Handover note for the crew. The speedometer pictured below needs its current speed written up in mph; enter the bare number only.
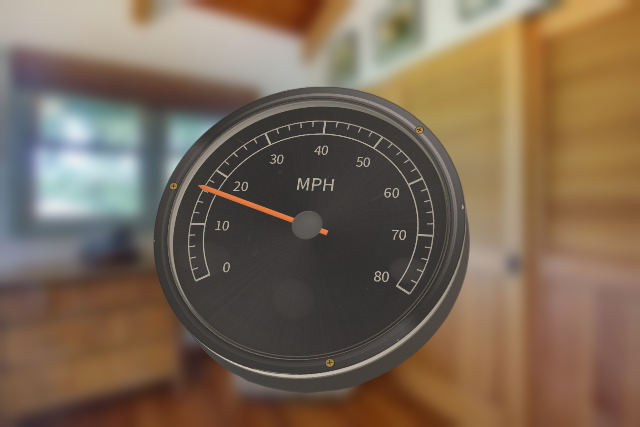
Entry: 16
